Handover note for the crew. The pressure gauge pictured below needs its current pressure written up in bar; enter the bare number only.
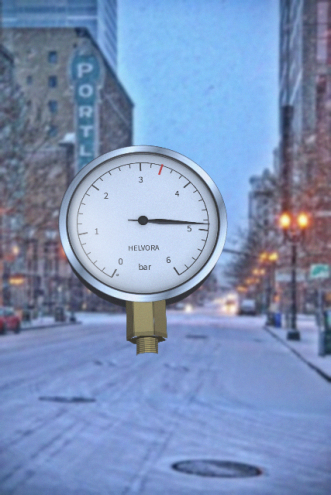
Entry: 4.9
